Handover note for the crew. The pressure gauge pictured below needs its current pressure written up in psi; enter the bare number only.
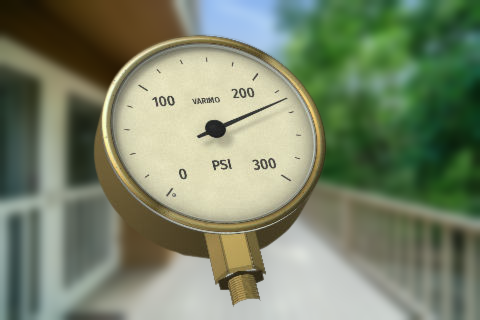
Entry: 230
